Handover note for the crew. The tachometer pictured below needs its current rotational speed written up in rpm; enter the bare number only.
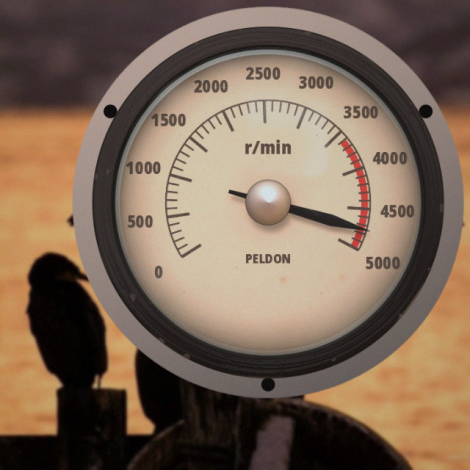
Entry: 4750
